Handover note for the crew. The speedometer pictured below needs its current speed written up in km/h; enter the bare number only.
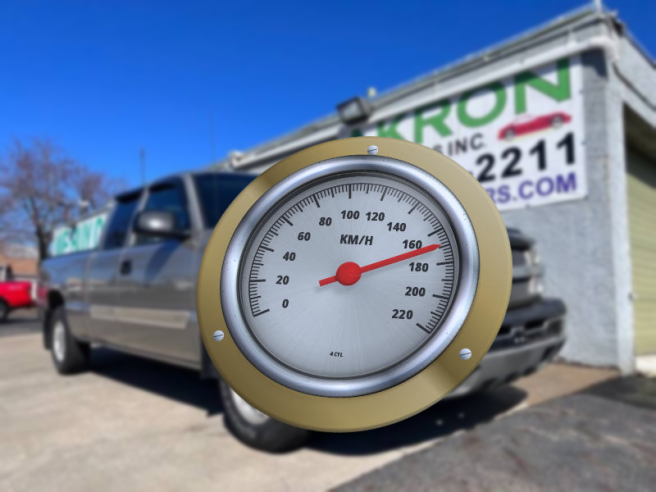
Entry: 170
